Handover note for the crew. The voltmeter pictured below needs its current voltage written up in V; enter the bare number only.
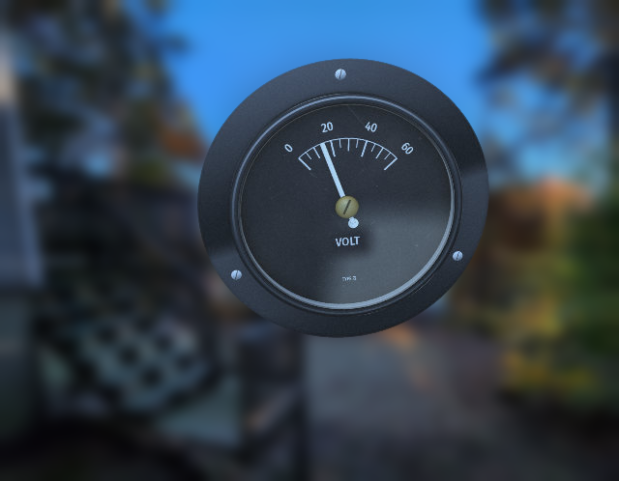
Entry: 15
